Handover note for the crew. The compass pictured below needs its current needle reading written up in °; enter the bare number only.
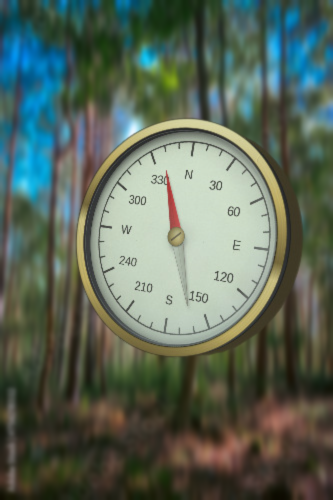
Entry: 340
